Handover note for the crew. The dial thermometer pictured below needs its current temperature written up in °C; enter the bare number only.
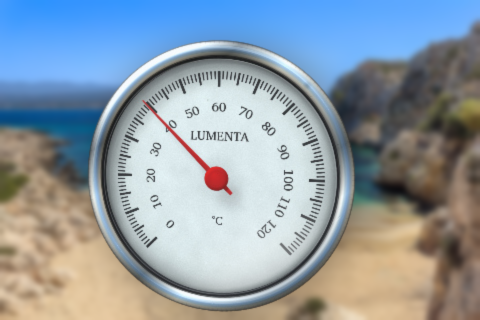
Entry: 40
